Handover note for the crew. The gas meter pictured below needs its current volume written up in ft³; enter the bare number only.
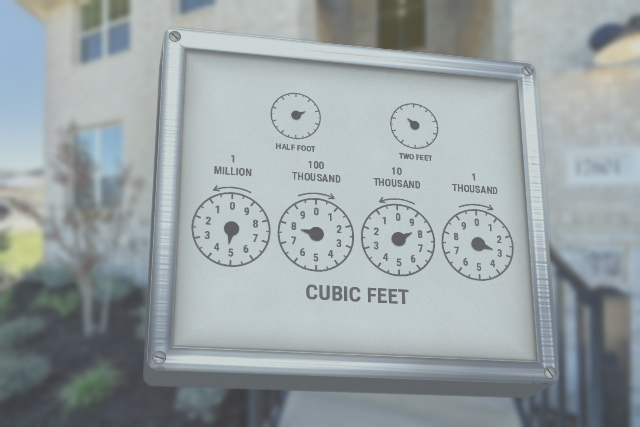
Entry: 478300
